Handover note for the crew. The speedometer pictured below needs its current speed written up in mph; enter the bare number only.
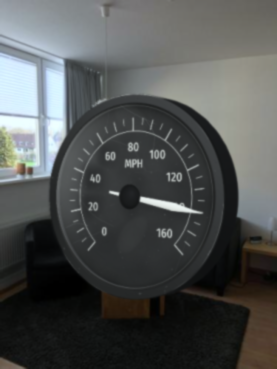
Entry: 140
